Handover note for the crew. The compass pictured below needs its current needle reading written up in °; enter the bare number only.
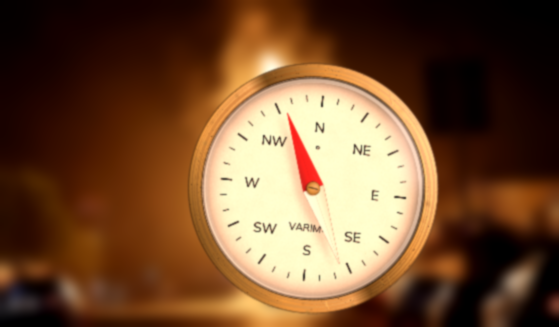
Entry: 335
